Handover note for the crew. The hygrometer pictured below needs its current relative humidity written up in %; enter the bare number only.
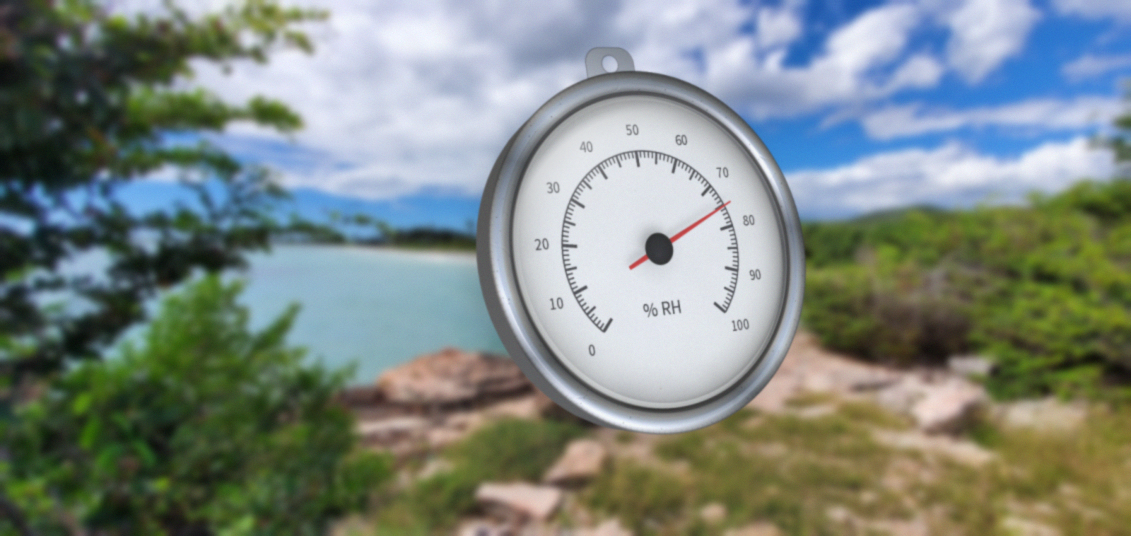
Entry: 75
